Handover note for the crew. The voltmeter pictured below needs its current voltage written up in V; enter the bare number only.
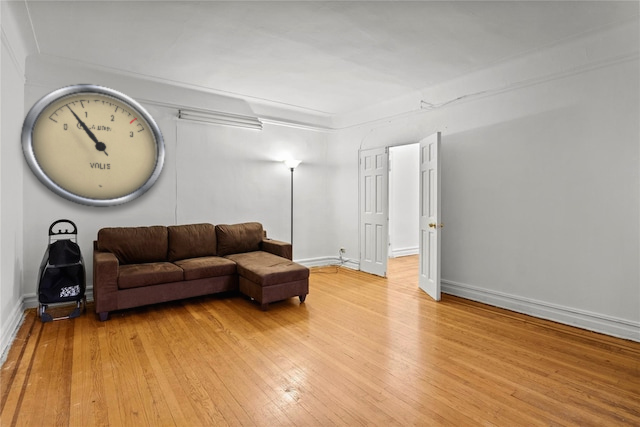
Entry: 0.6
